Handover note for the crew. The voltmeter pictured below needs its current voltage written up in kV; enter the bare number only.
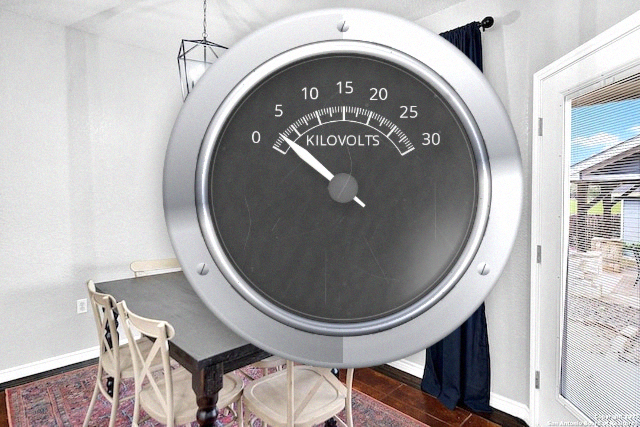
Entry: 2.5
